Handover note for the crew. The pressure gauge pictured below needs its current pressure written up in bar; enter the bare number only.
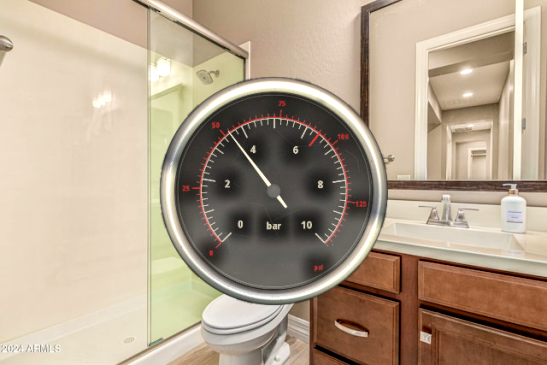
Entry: 3.6
